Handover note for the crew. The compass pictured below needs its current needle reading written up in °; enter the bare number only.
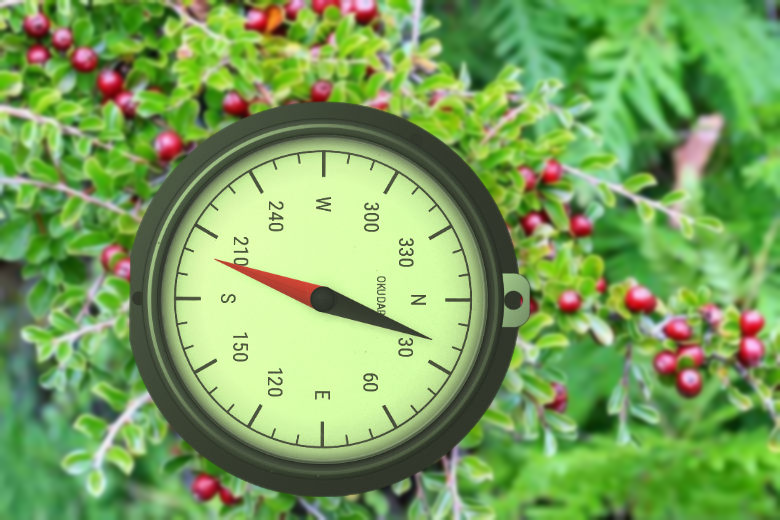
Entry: 200
